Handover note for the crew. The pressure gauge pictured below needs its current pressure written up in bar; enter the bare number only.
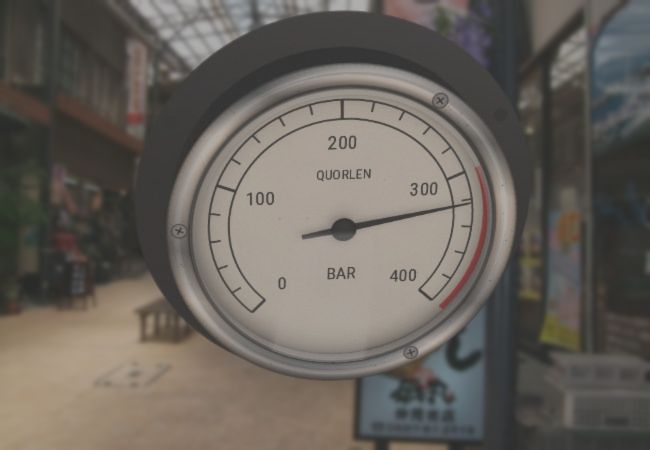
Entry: 320
